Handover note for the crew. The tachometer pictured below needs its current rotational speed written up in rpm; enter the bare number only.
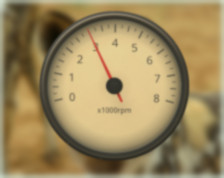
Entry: 3000
